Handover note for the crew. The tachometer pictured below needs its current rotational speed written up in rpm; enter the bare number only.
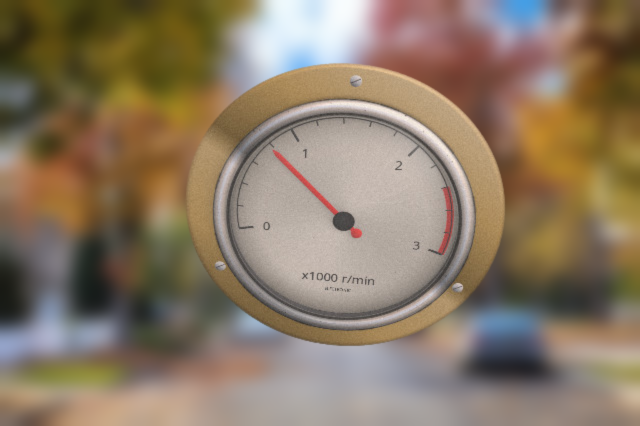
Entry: 800
